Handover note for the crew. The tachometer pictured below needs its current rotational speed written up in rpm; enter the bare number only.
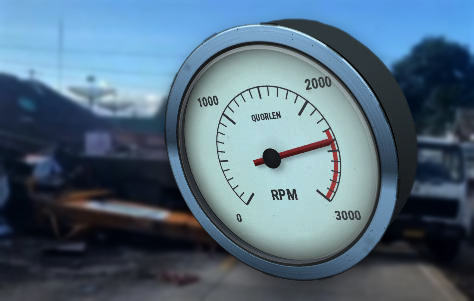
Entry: 2400
